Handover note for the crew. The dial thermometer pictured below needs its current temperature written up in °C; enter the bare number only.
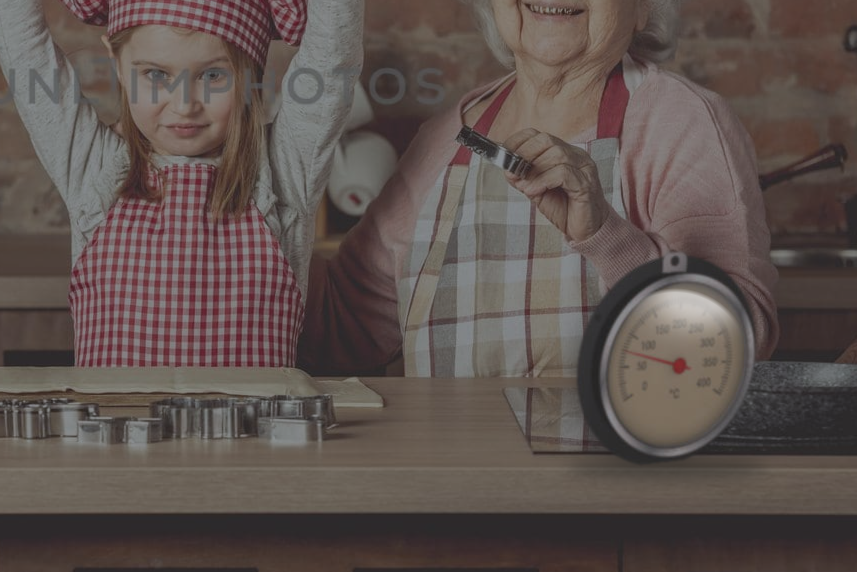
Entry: 75
